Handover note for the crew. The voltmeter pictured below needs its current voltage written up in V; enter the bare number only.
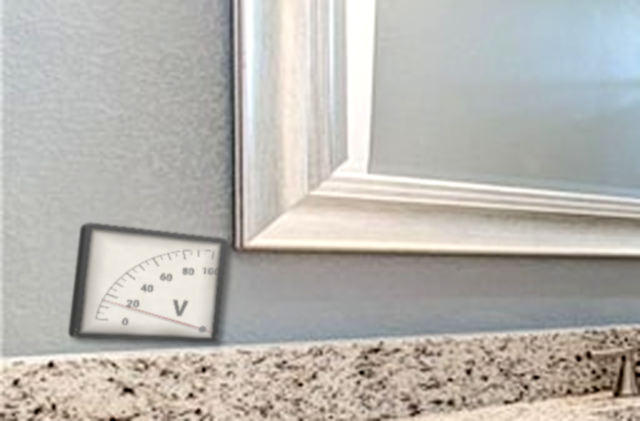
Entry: 15
